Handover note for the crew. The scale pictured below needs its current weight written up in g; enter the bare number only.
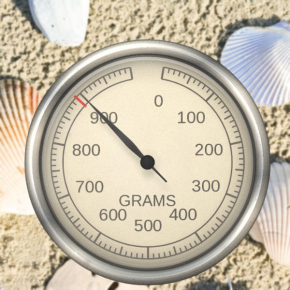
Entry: 900
